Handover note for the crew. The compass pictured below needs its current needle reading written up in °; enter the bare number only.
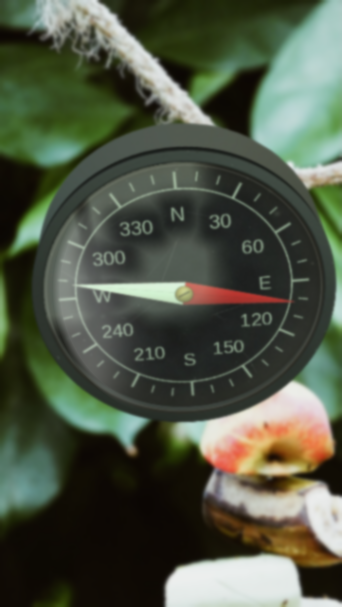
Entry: 100
